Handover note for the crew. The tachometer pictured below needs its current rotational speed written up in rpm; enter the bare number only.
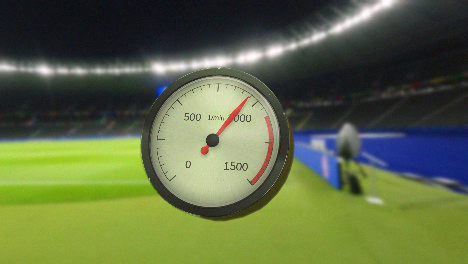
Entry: 950
